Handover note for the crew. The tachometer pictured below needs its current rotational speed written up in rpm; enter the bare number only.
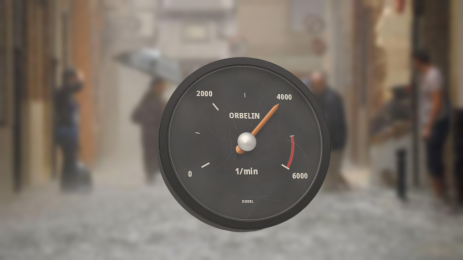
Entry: 4000
